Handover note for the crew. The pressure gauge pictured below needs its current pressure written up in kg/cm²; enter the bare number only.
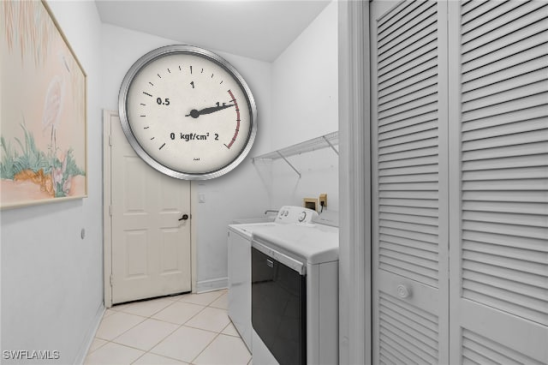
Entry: 1.55
